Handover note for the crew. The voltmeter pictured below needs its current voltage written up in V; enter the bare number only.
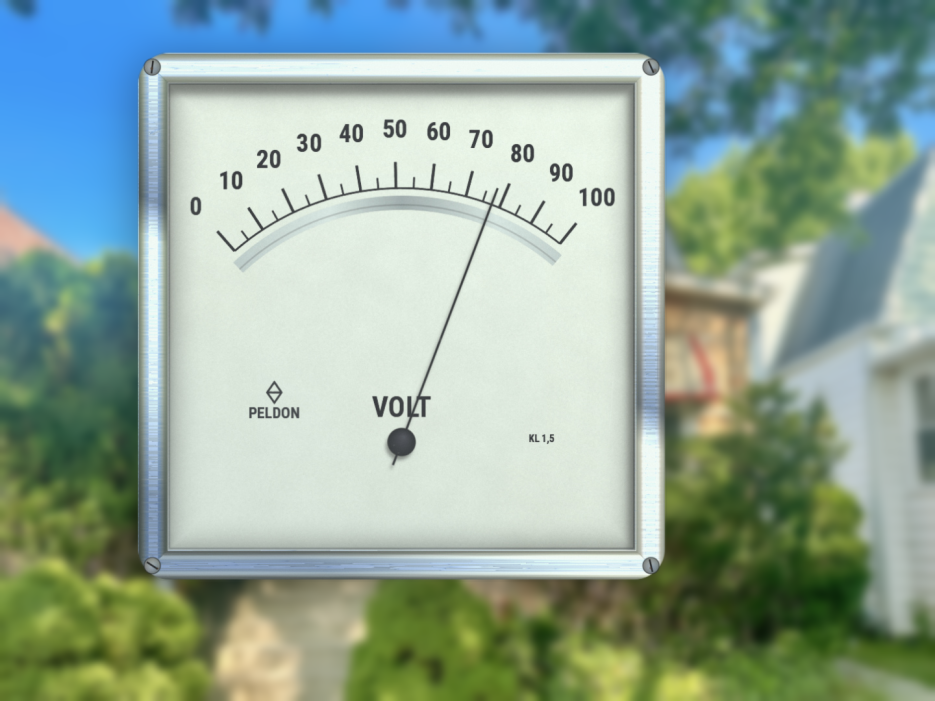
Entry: 77.5
